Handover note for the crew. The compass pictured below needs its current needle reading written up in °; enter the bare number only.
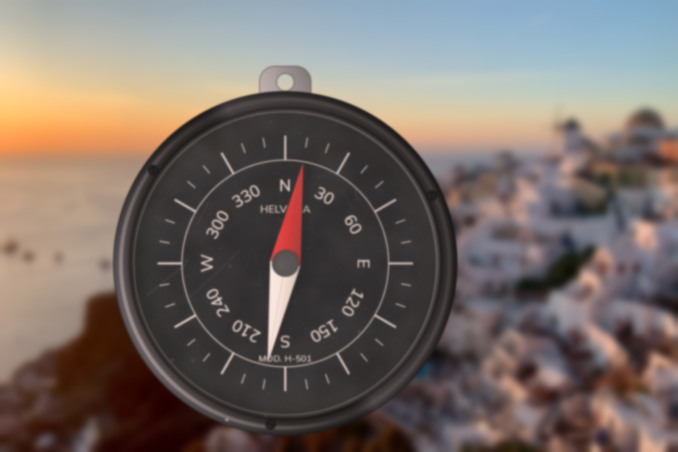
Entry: 10
